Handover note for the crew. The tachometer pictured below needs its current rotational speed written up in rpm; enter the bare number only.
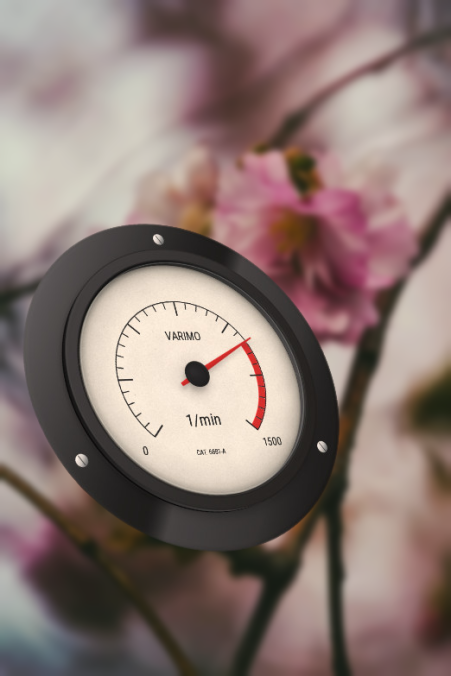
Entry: 1100
